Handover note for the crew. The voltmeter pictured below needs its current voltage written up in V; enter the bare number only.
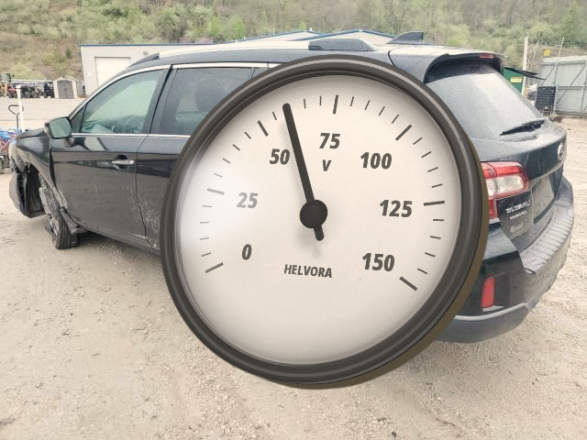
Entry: 60
